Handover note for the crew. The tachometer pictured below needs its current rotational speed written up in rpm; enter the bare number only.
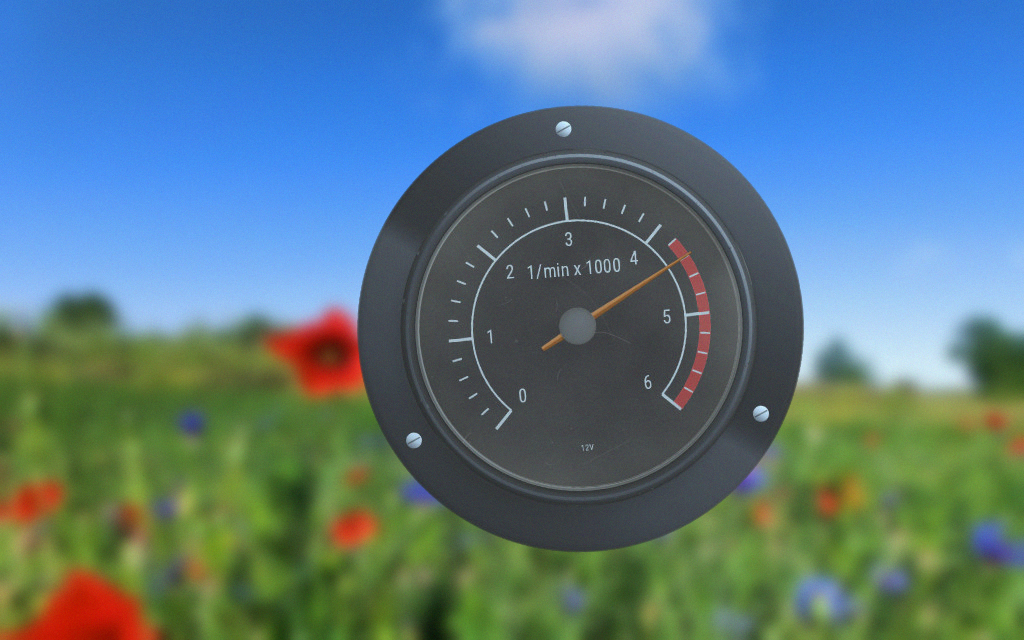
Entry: 4400
